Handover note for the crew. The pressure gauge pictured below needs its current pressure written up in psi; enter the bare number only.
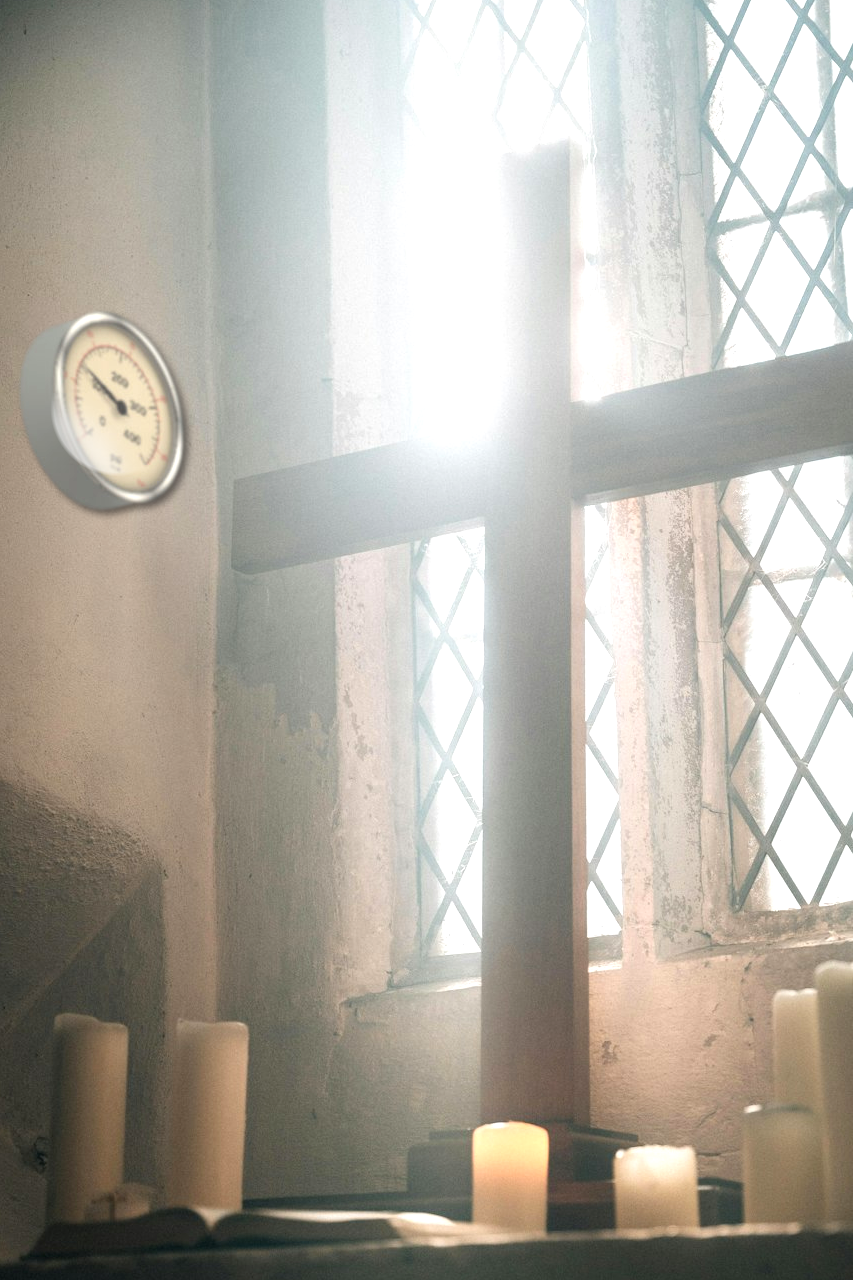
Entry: 100
